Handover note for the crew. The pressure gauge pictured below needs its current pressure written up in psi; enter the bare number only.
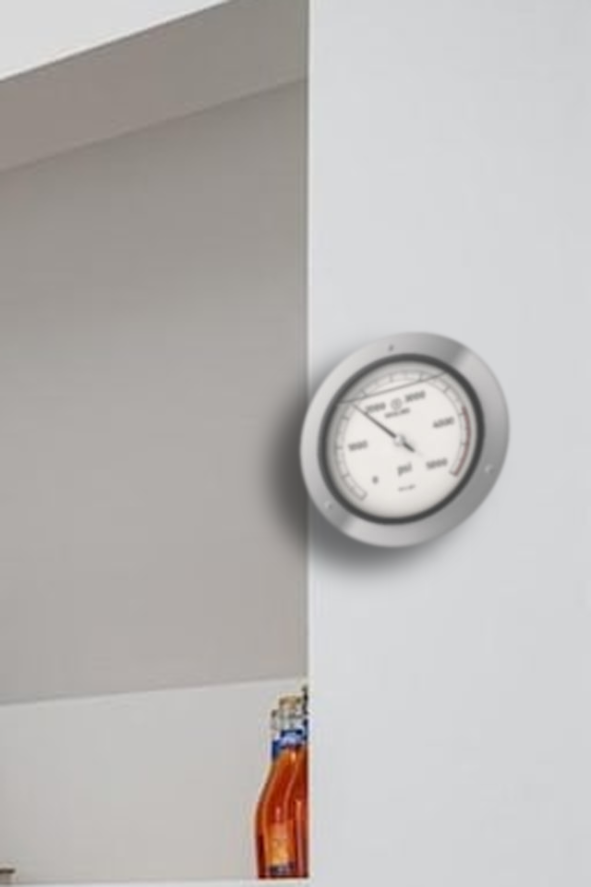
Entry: 1750
